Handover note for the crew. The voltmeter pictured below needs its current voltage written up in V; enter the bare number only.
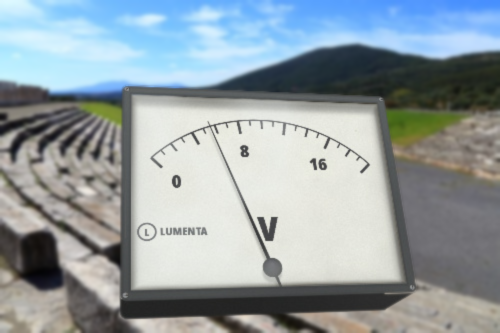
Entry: 5.5
